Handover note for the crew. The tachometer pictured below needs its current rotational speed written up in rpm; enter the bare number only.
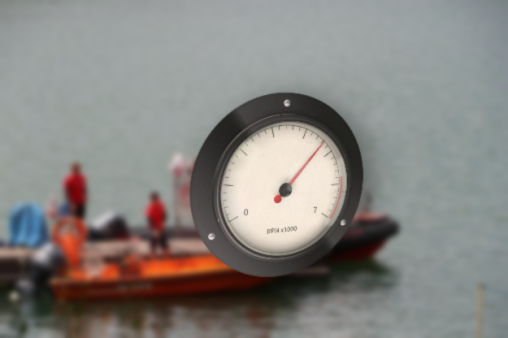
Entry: 4600
